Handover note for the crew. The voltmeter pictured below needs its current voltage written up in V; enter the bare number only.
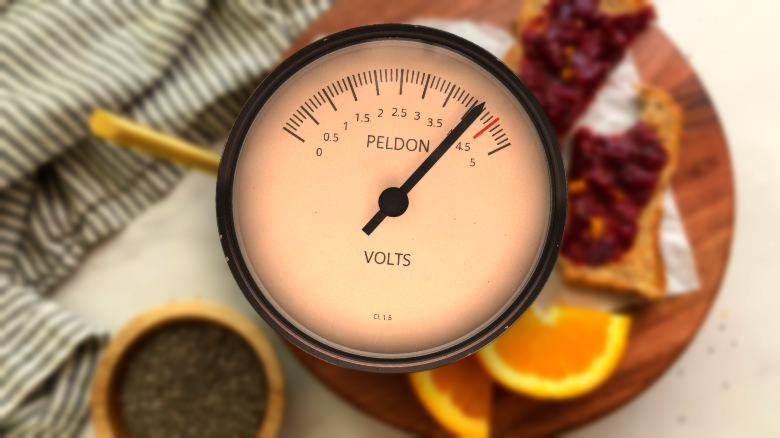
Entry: 4.1
